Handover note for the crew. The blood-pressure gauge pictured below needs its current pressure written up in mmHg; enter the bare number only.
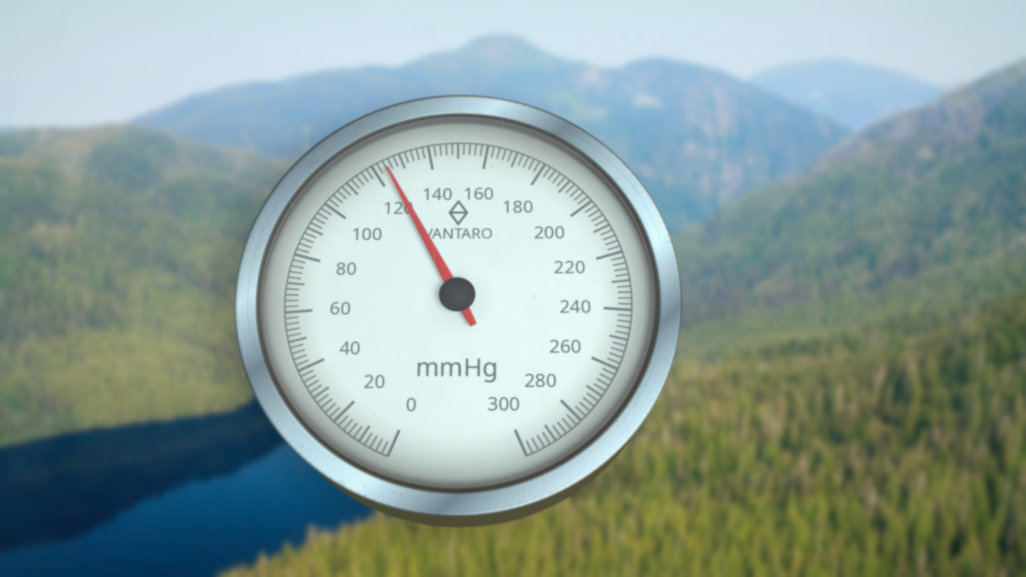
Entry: 124
